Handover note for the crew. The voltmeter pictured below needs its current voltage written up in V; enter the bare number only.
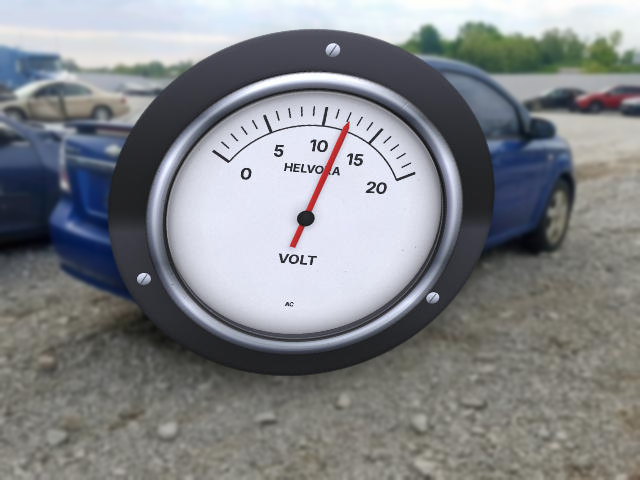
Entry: 12
